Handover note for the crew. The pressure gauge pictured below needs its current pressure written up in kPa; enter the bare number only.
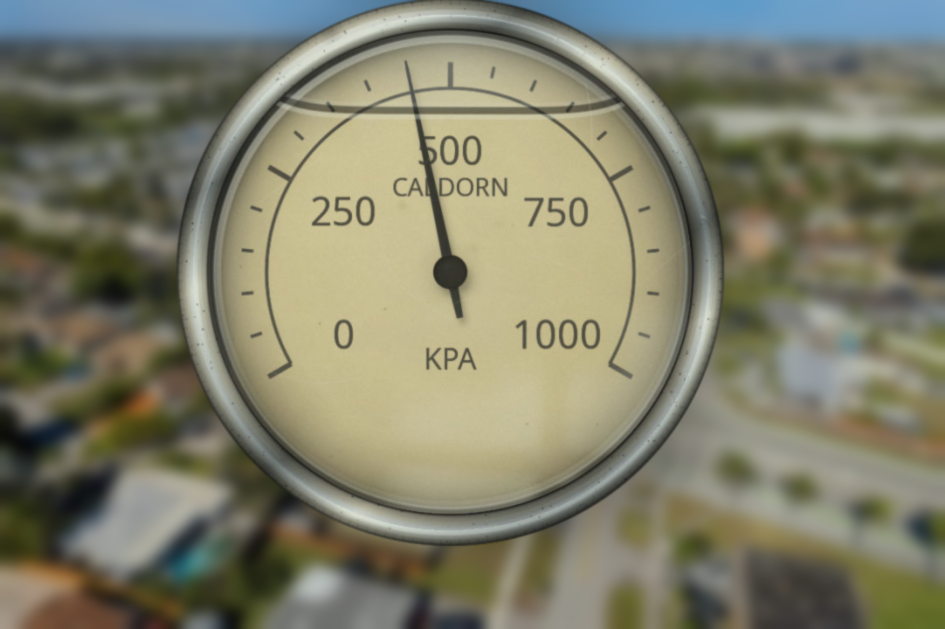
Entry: 450
